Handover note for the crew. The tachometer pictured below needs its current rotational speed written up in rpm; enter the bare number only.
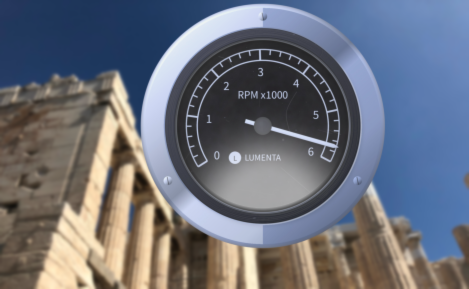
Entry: 5700
